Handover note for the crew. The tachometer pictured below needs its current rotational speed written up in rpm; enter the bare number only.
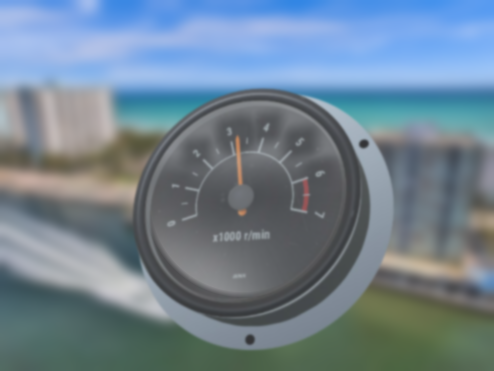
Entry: 3250
